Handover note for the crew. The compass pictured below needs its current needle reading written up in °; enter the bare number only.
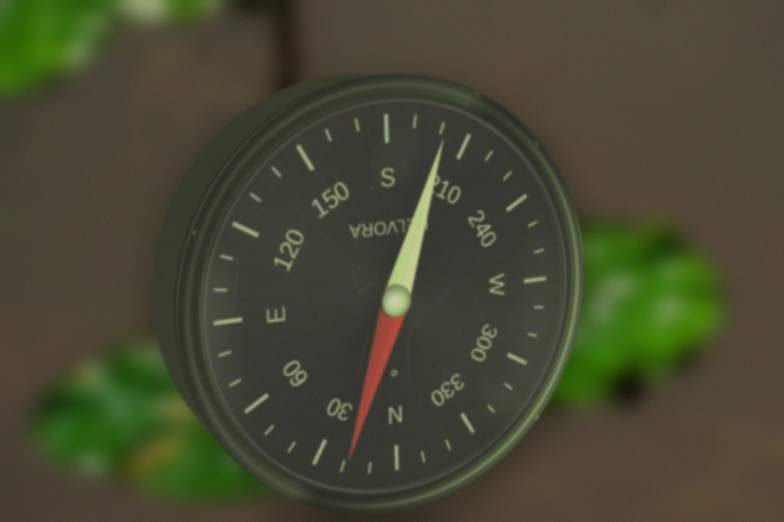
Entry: 20
